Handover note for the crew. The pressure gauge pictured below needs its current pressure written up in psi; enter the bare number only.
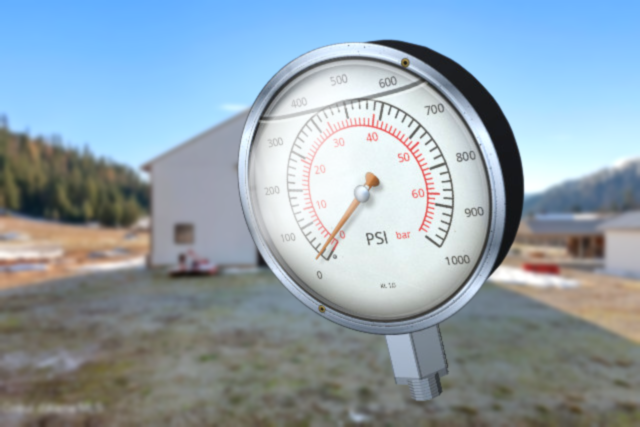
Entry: 20
